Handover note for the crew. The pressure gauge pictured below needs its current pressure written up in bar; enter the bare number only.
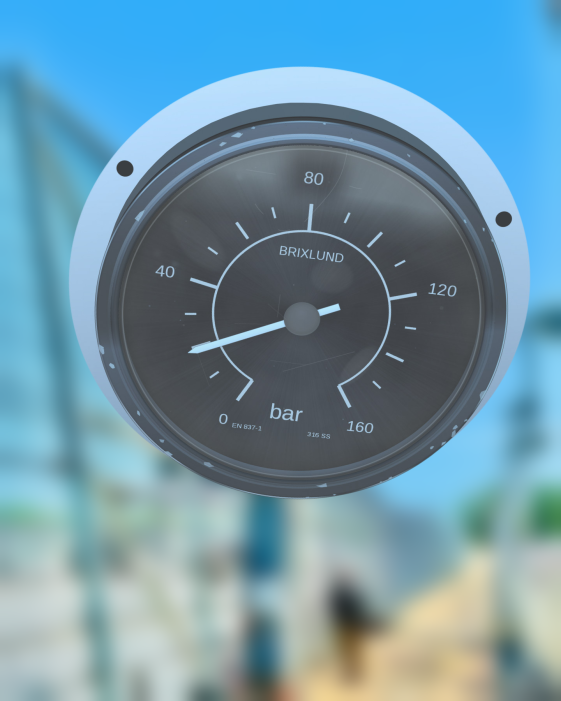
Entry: 20
